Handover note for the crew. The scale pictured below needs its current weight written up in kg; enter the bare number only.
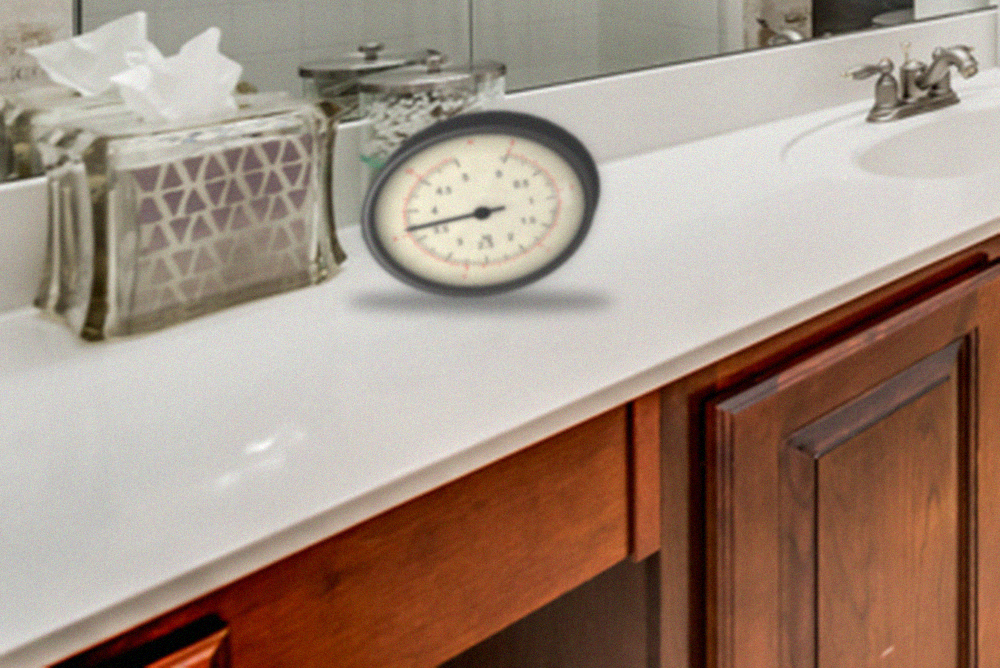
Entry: 3.75
